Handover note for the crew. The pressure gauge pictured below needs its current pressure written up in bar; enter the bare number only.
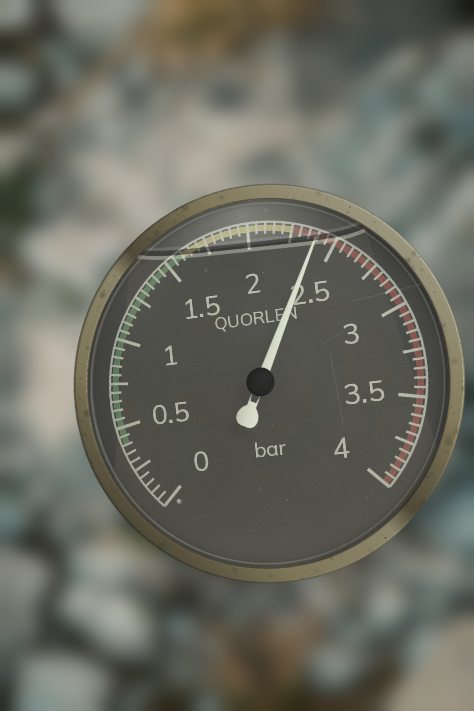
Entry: 2.4
